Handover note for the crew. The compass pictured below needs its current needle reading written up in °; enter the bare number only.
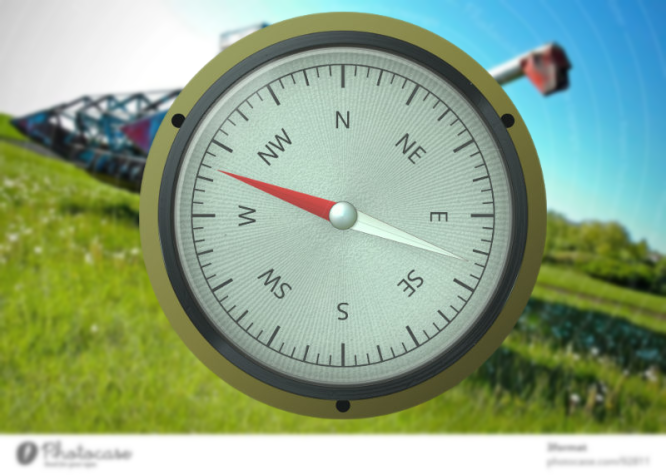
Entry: 290
